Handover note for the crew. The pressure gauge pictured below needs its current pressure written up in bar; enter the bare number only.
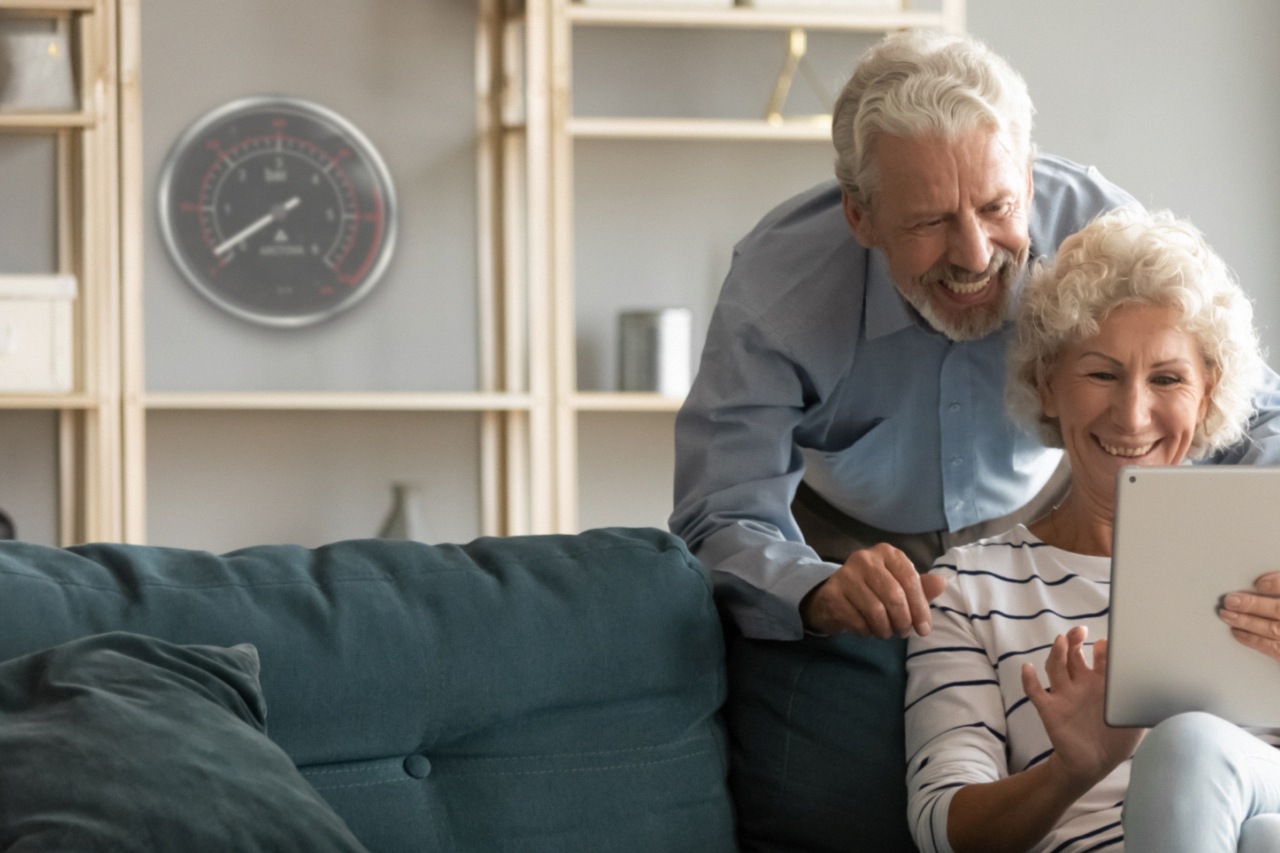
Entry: 0.2
